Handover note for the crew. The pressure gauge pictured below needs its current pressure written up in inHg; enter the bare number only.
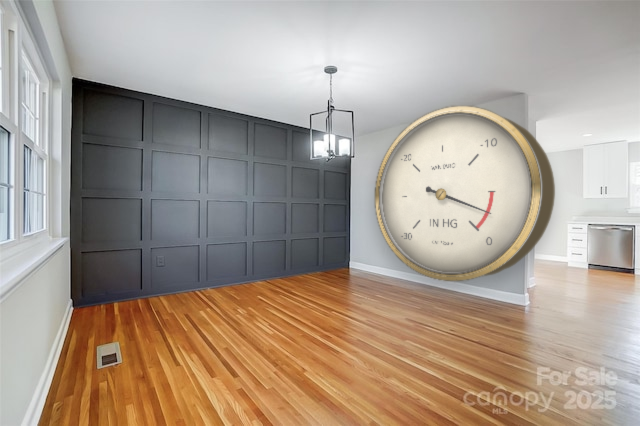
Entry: -2.5
